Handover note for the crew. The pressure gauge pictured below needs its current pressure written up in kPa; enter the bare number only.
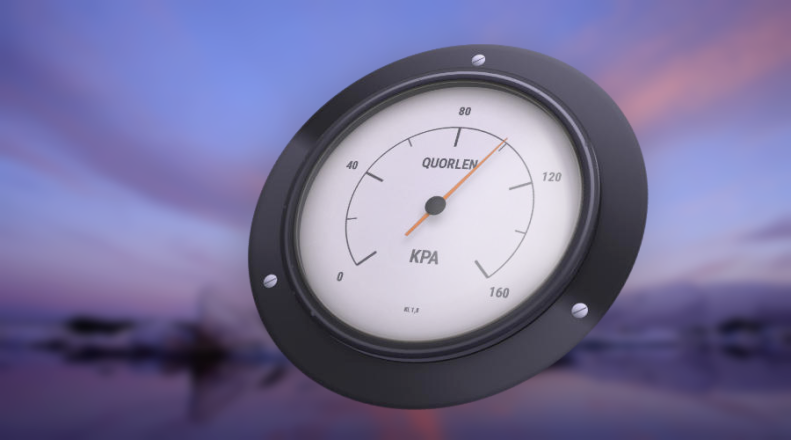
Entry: 100
